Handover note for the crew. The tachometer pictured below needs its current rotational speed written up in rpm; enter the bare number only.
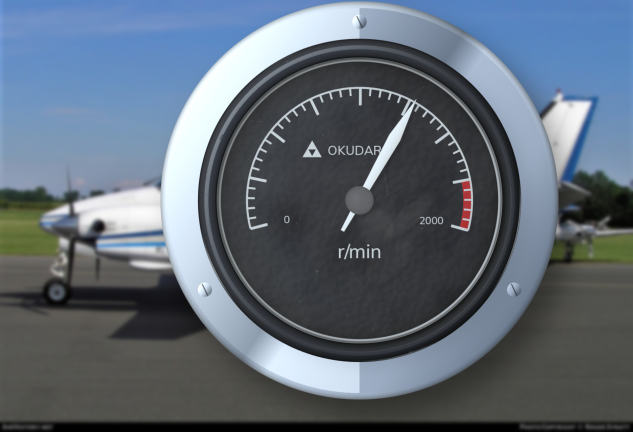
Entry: 1275
